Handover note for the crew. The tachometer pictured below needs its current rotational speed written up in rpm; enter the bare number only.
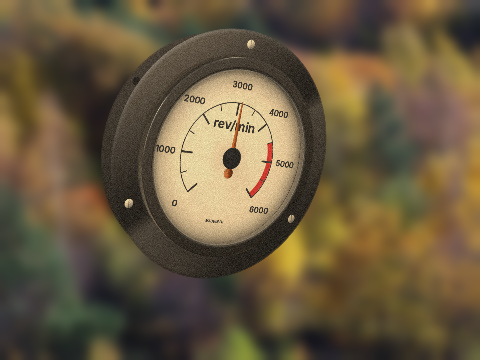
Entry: 3000
